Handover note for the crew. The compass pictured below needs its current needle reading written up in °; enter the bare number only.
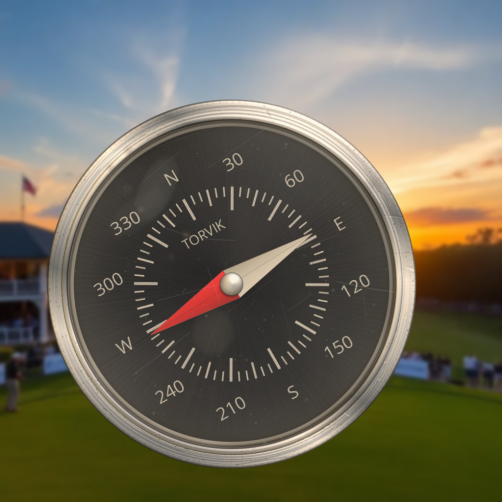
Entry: 267.5
